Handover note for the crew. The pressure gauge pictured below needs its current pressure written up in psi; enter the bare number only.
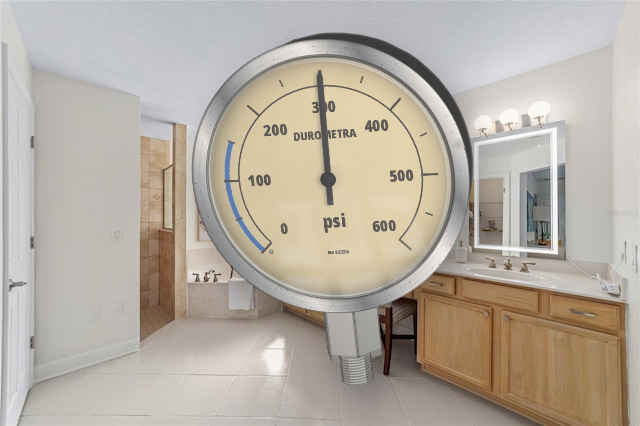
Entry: 300
